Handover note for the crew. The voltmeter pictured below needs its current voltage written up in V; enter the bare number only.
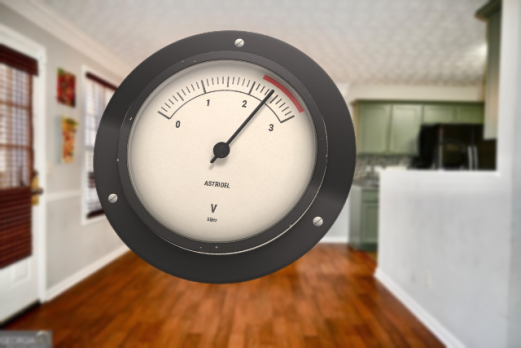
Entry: 2.4
